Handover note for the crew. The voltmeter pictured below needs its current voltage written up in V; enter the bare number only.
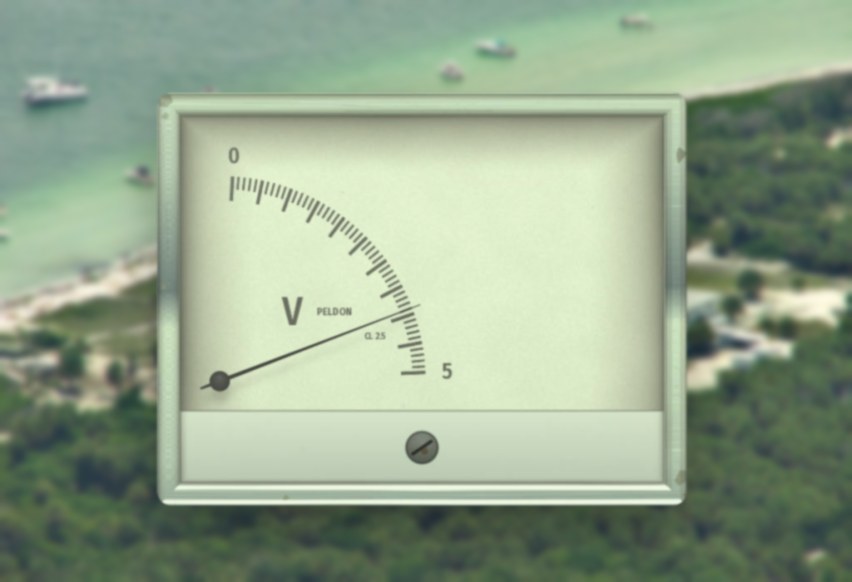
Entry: 3.9
